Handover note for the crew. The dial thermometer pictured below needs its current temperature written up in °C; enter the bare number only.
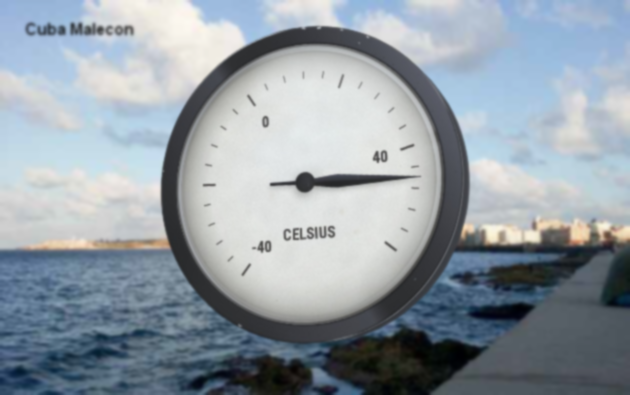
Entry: 46
